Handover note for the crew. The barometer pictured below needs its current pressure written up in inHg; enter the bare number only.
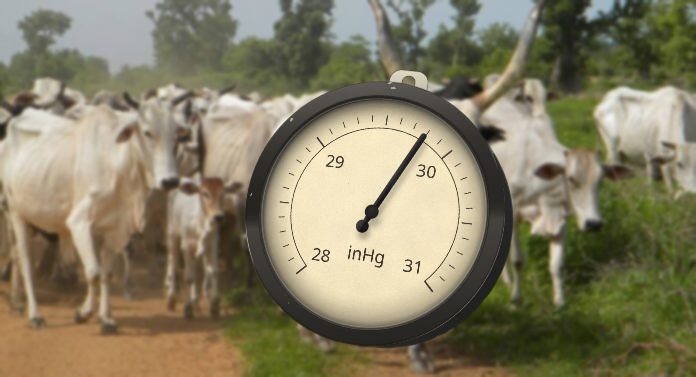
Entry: 29.8
